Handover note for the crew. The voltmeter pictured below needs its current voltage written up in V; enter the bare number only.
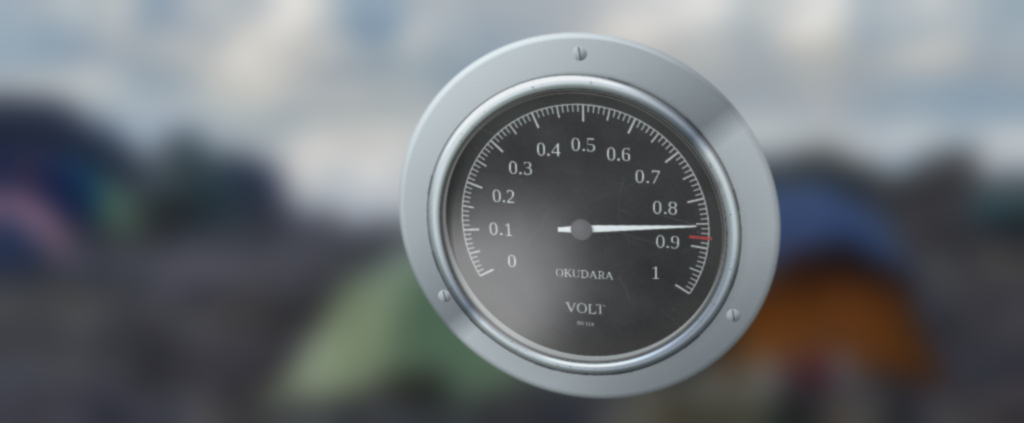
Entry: 0.85
